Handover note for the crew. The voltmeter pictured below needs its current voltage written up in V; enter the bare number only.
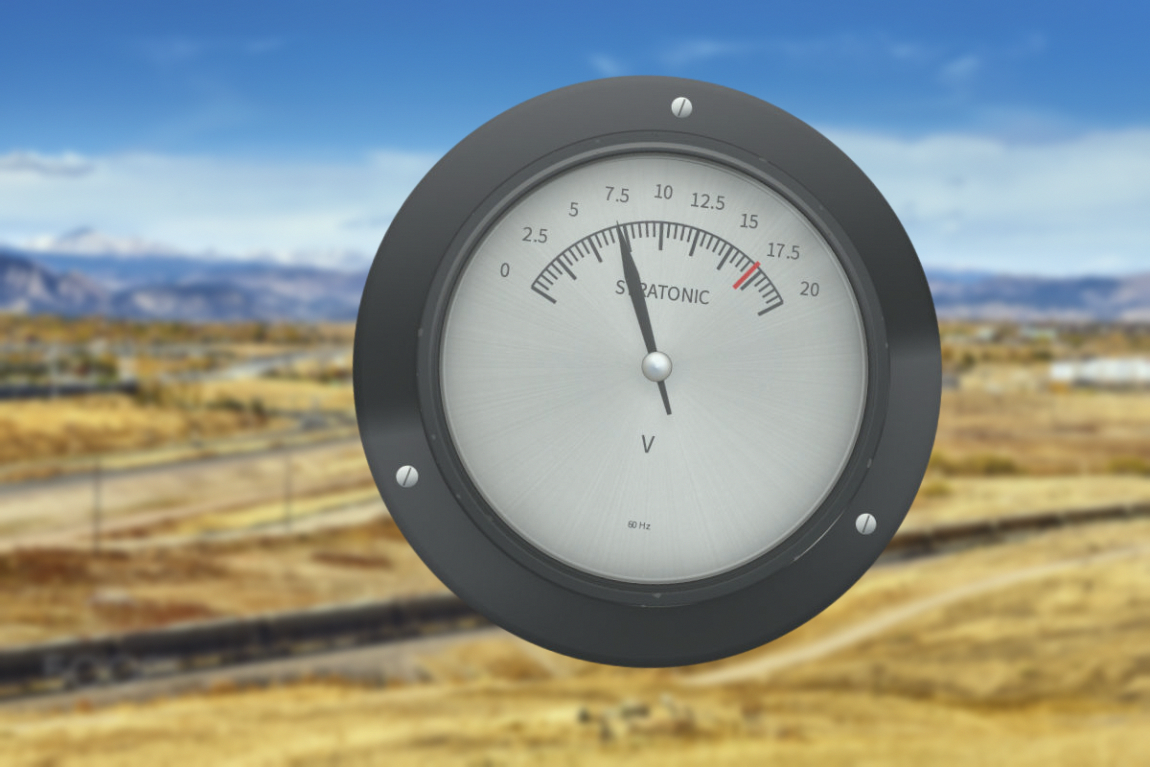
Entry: 7
